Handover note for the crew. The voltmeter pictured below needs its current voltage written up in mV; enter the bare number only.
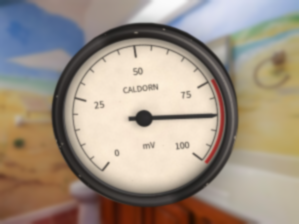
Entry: 85
